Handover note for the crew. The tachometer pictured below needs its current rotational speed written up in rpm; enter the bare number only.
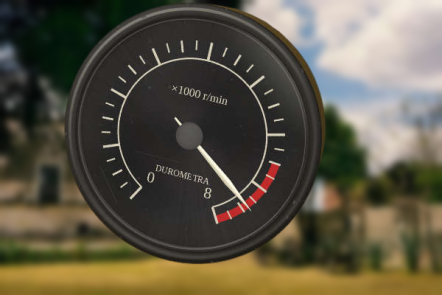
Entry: 7375
